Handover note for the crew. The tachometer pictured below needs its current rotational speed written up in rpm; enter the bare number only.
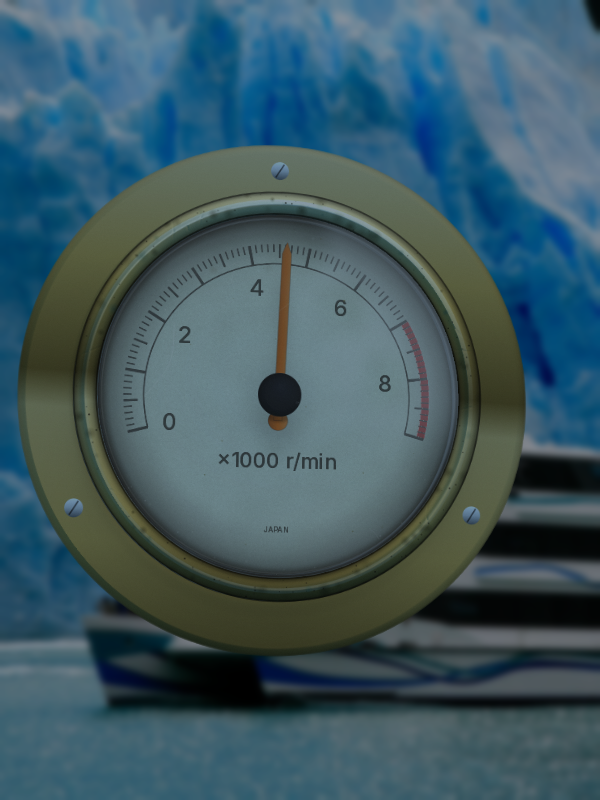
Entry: 4600
